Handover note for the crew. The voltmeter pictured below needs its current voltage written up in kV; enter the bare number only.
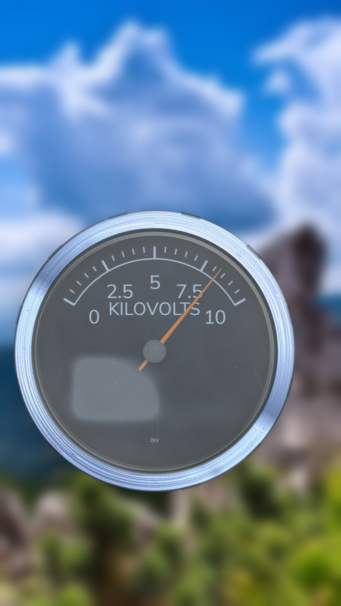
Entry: 8.25
